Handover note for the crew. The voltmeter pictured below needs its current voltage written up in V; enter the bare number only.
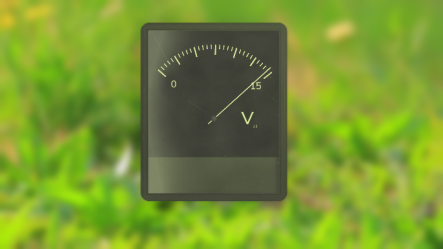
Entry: 14.5
